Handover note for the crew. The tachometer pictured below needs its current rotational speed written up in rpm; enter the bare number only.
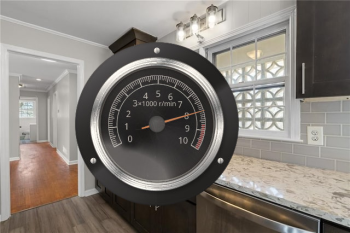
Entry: 8000
